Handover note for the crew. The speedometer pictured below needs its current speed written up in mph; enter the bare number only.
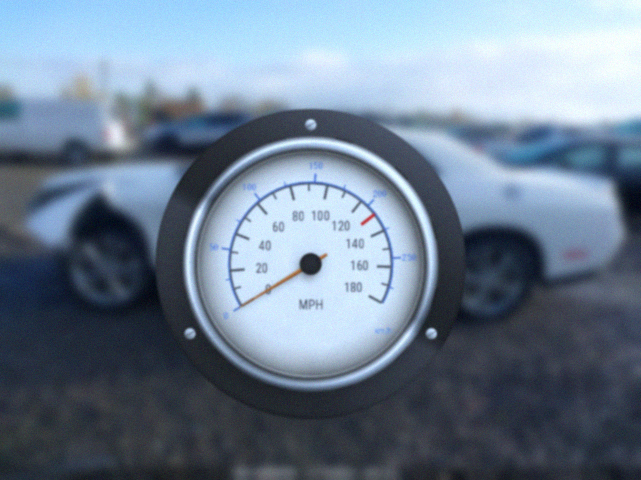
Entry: 0
